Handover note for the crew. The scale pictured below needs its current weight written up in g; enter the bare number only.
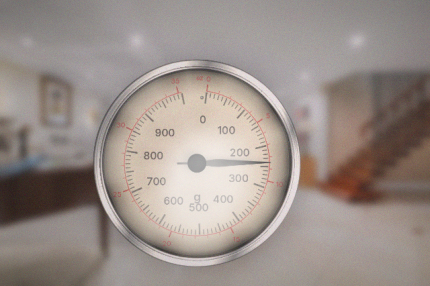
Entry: 240
